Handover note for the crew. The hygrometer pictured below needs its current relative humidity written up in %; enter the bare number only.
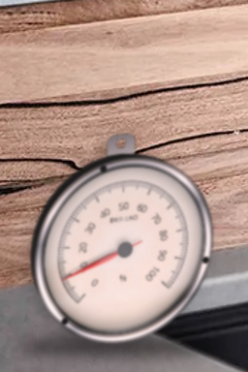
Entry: 10
